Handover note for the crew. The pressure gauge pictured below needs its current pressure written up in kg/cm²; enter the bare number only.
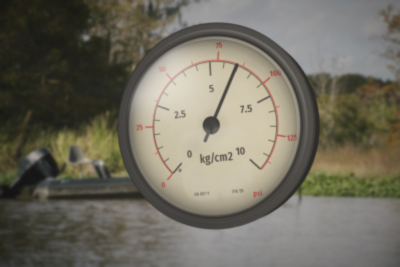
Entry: 6
